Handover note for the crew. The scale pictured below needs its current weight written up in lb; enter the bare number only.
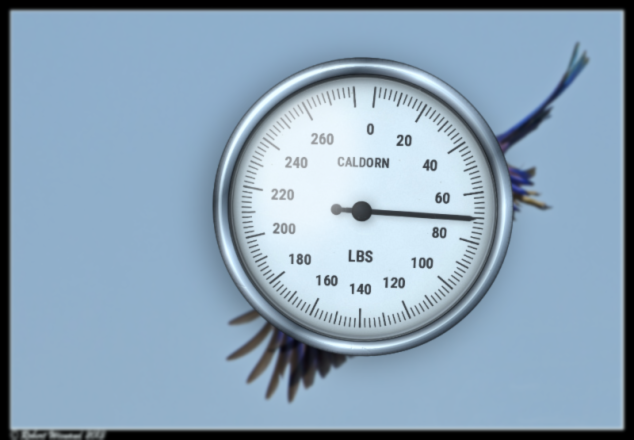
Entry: 70
